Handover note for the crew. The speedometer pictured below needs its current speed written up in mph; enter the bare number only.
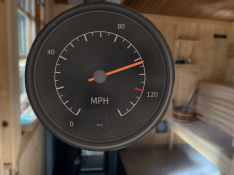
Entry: 102.5
